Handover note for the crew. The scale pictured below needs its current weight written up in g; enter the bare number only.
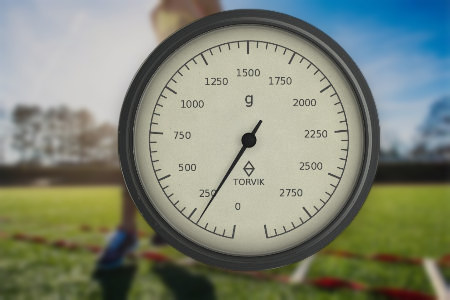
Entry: 200
